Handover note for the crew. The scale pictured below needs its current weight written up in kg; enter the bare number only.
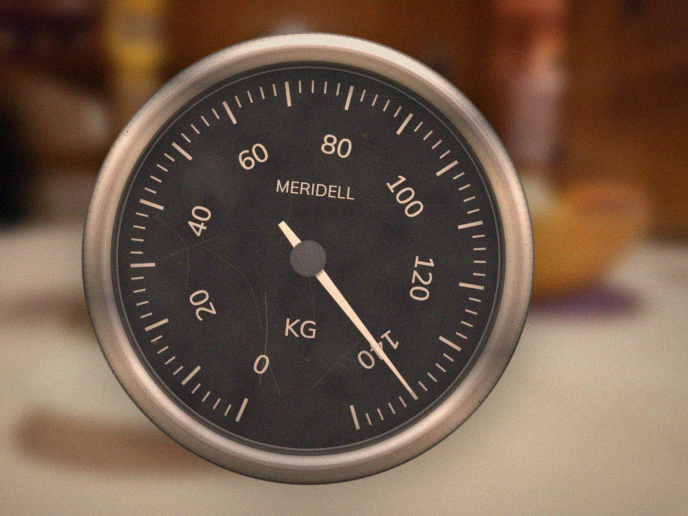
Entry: 140
